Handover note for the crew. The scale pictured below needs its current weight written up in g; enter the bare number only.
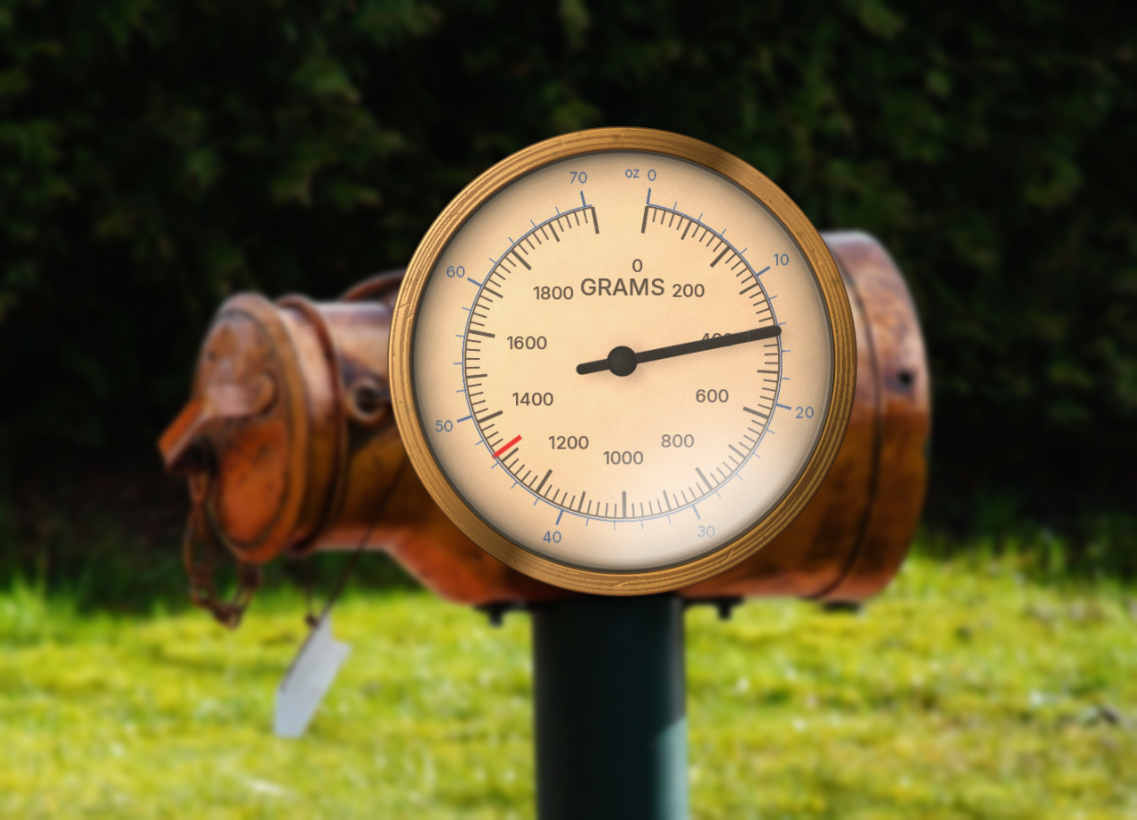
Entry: 410
